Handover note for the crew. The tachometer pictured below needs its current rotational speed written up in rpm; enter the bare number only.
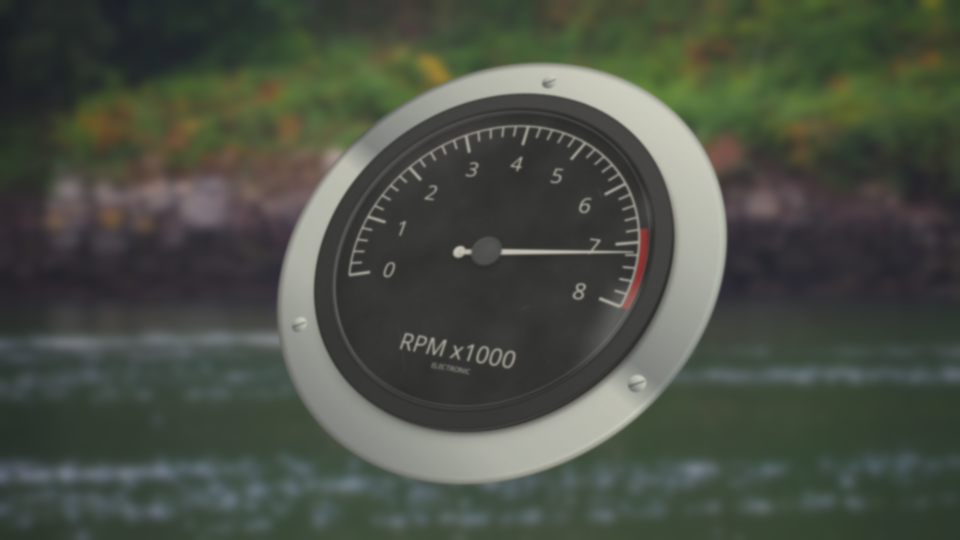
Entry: 7200
